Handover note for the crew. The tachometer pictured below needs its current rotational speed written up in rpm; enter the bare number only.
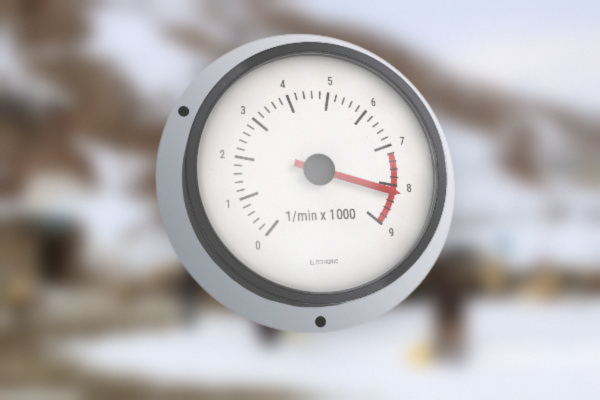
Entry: 8200
